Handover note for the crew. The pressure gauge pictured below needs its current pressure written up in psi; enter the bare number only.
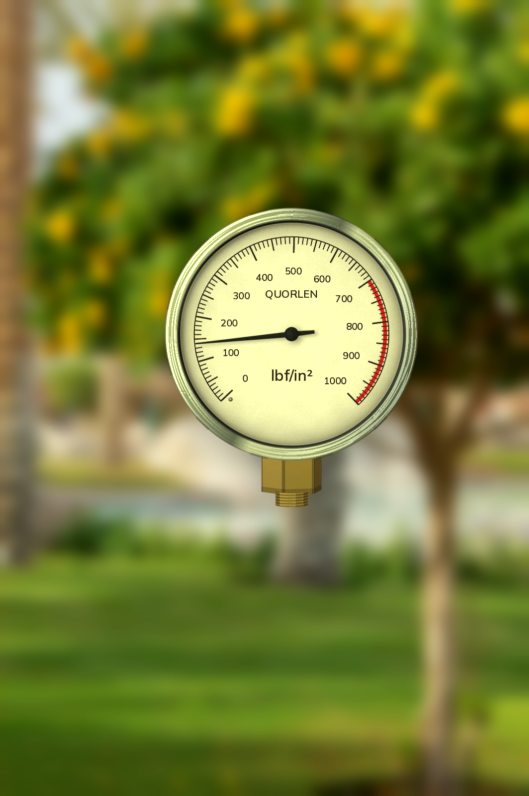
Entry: 140
